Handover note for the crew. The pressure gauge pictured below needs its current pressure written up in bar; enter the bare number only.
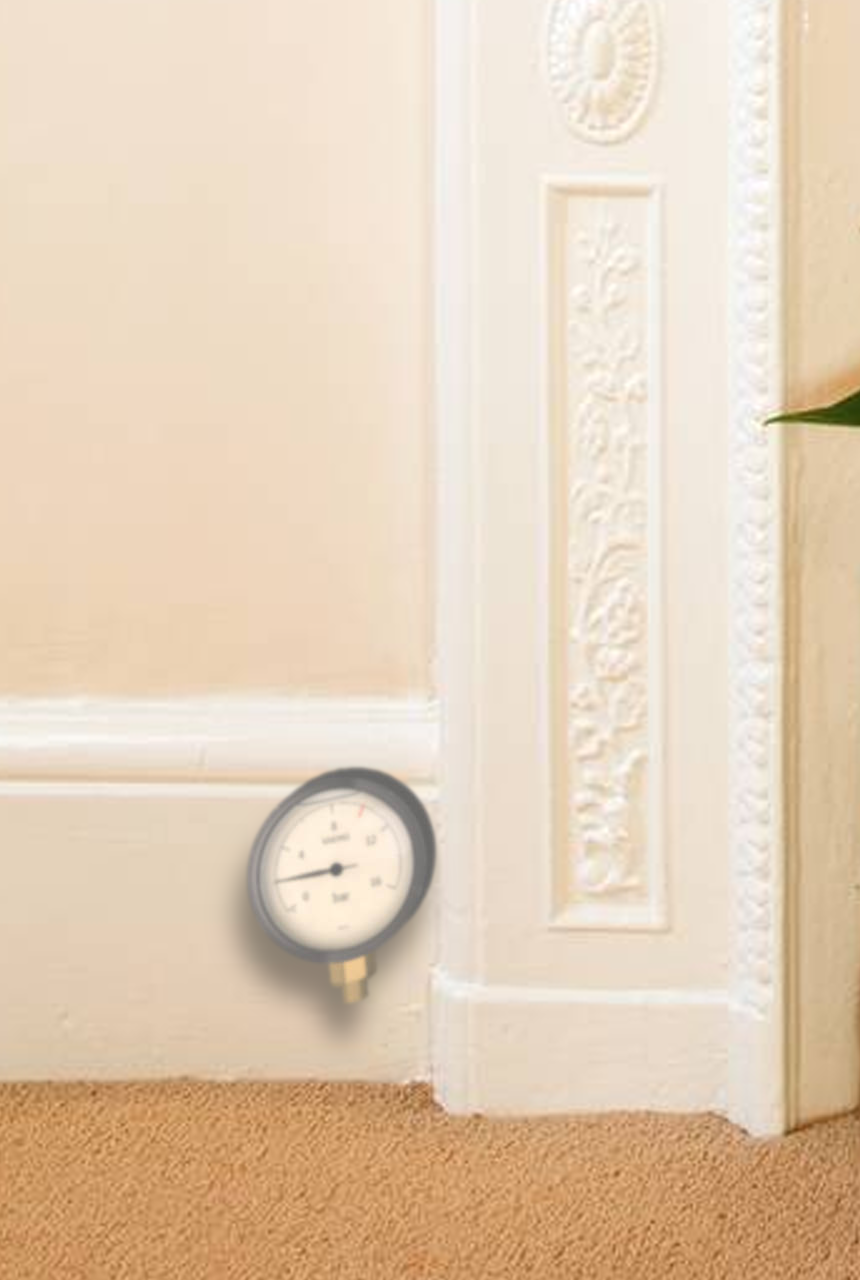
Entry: 2
